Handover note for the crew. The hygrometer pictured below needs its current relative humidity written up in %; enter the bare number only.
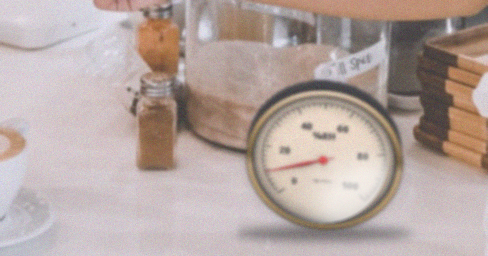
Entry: 10
